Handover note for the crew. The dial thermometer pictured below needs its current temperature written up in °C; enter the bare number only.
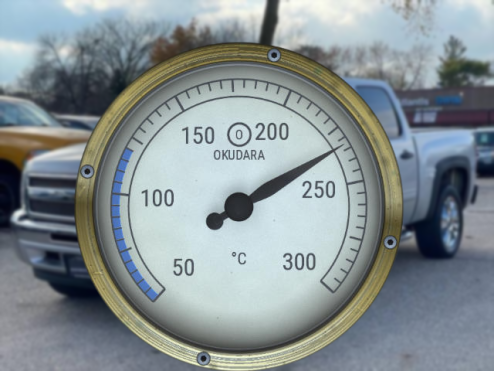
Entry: 232.5
